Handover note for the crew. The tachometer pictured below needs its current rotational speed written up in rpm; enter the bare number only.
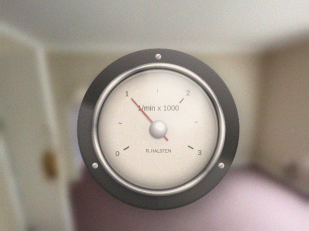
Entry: 1000
